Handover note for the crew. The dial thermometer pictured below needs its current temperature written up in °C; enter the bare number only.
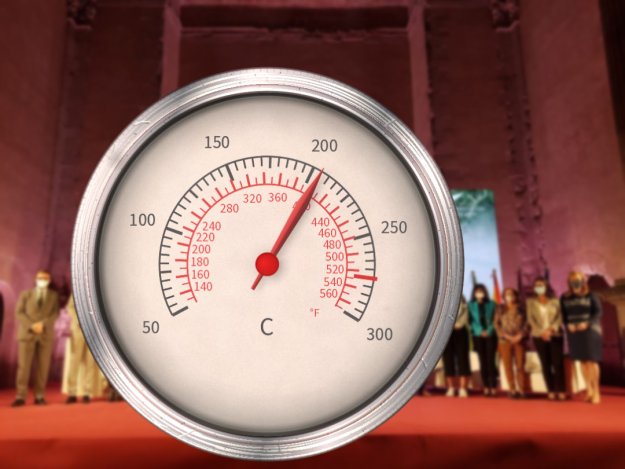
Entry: 205
